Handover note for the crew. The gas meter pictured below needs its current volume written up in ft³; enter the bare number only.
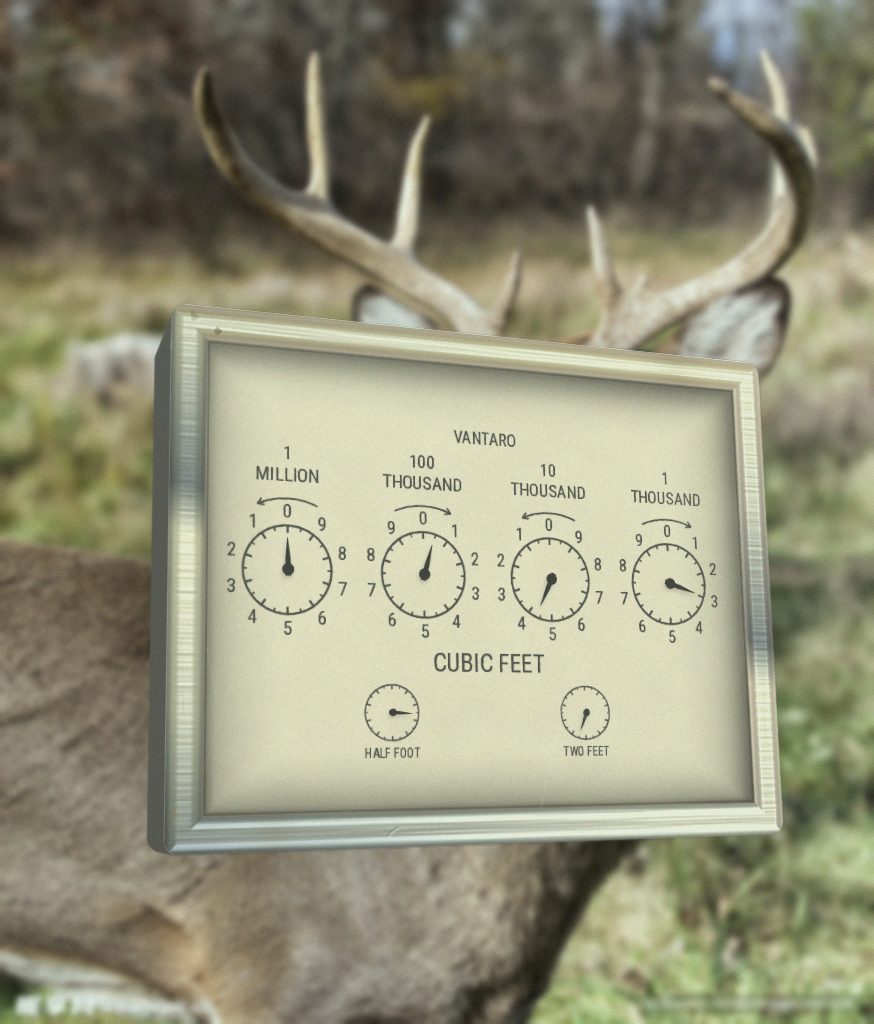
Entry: 4300
